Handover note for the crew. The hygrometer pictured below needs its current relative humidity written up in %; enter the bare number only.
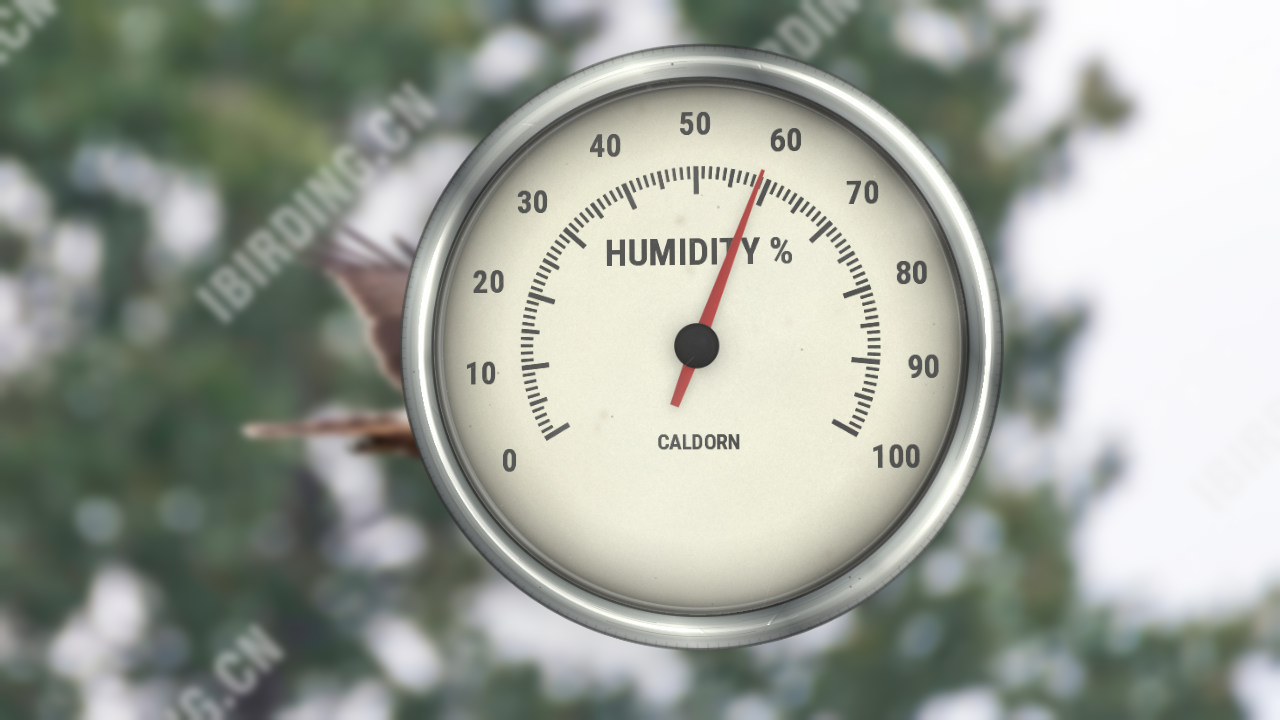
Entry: 59
